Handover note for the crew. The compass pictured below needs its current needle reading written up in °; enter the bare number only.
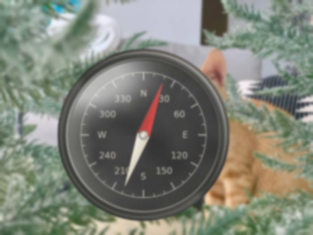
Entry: 20
